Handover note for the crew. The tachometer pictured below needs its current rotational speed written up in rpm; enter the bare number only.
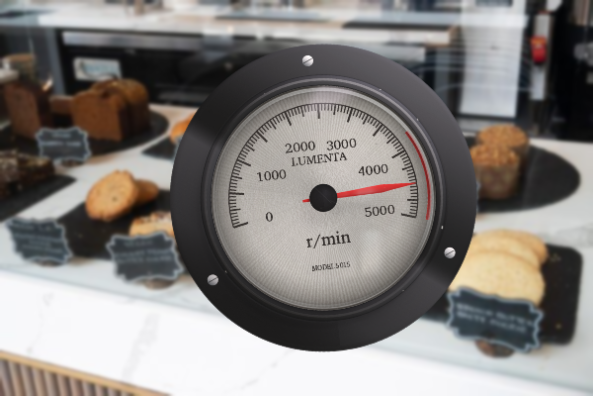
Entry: 4500
